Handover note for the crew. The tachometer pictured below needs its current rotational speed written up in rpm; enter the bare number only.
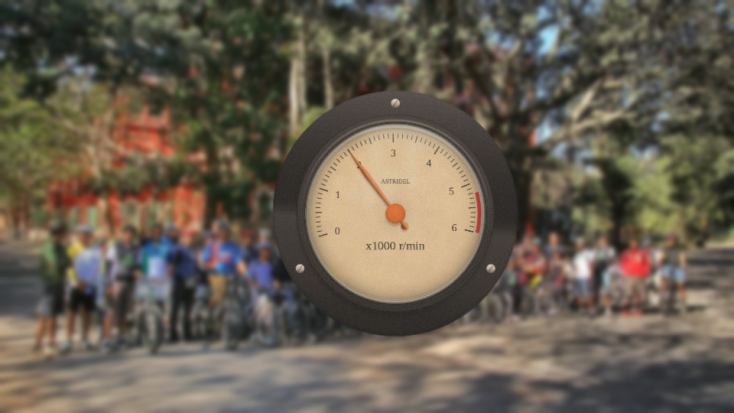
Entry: 2000
